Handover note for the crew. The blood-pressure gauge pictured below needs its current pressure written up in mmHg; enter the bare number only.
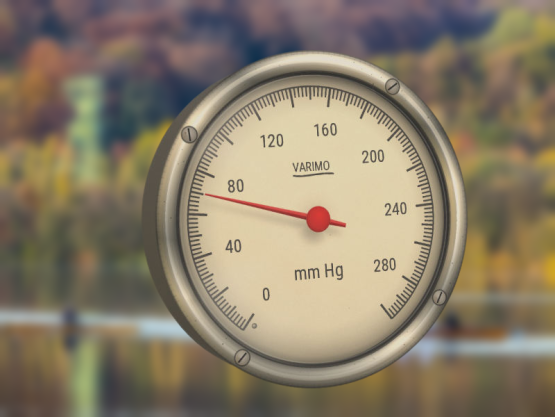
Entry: 70
